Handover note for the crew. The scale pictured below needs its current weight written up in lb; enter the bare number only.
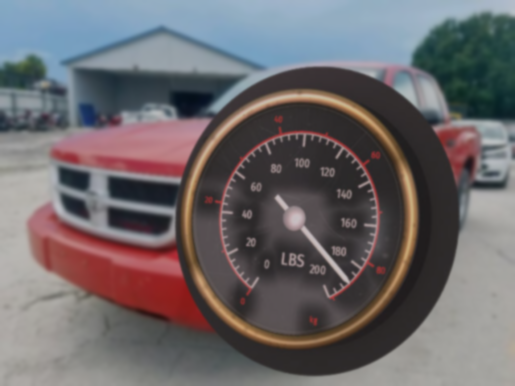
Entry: 188
